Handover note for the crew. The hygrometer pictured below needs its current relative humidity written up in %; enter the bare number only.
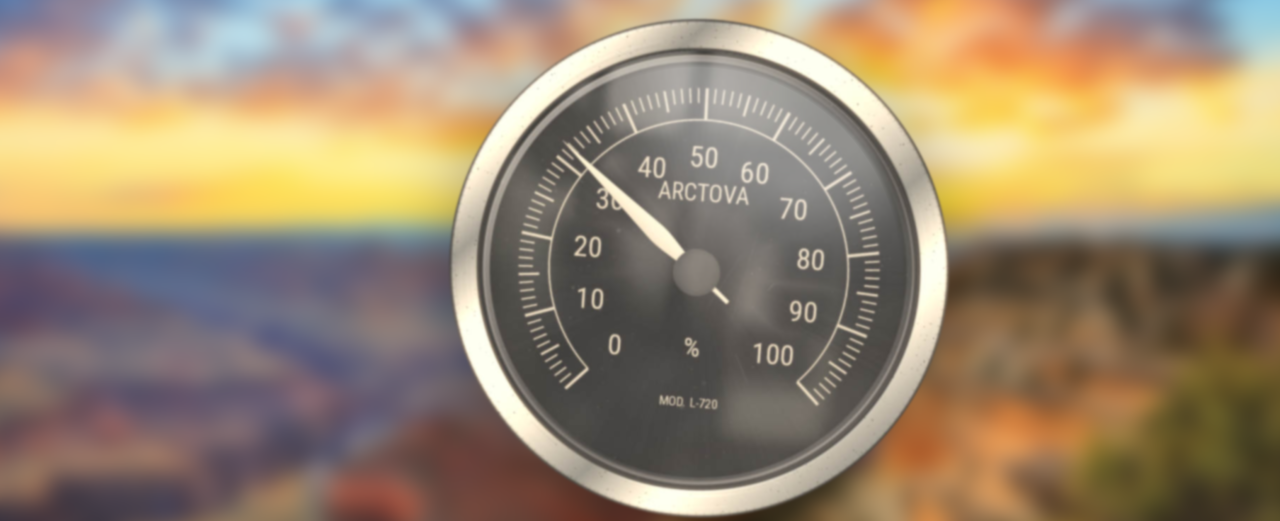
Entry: 32
